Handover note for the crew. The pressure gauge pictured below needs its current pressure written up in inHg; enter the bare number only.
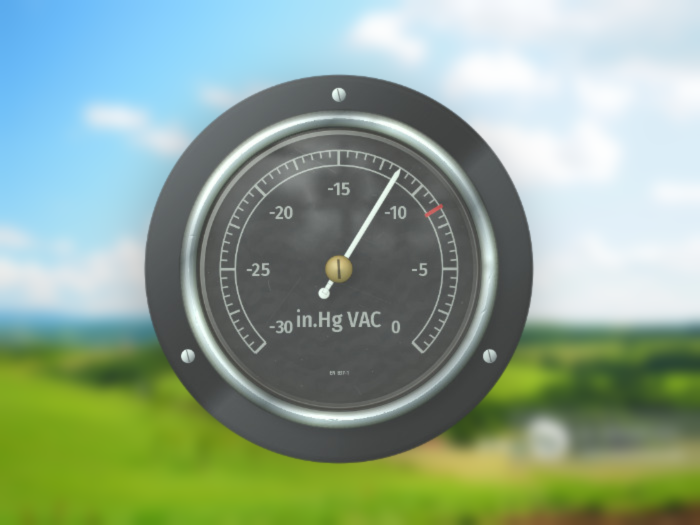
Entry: -11.5
